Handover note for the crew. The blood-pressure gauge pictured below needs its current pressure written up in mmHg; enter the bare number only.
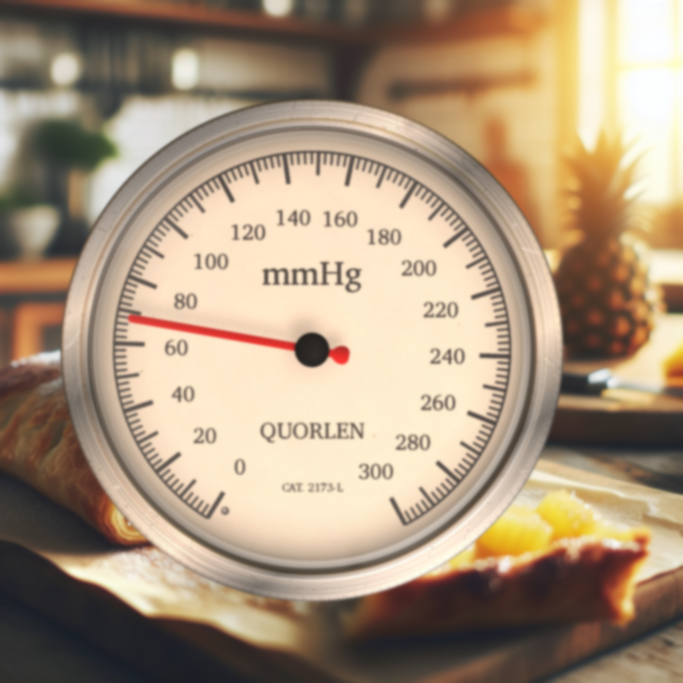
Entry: 68
